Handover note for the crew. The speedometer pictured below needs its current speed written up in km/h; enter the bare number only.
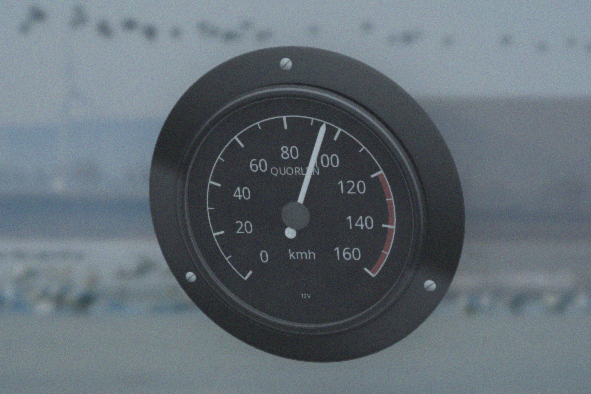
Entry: 95
